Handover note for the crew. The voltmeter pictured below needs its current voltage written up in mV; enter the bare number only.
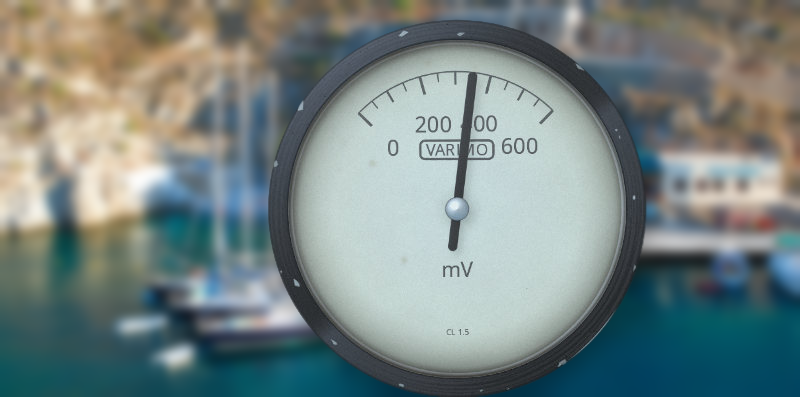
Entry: 350
